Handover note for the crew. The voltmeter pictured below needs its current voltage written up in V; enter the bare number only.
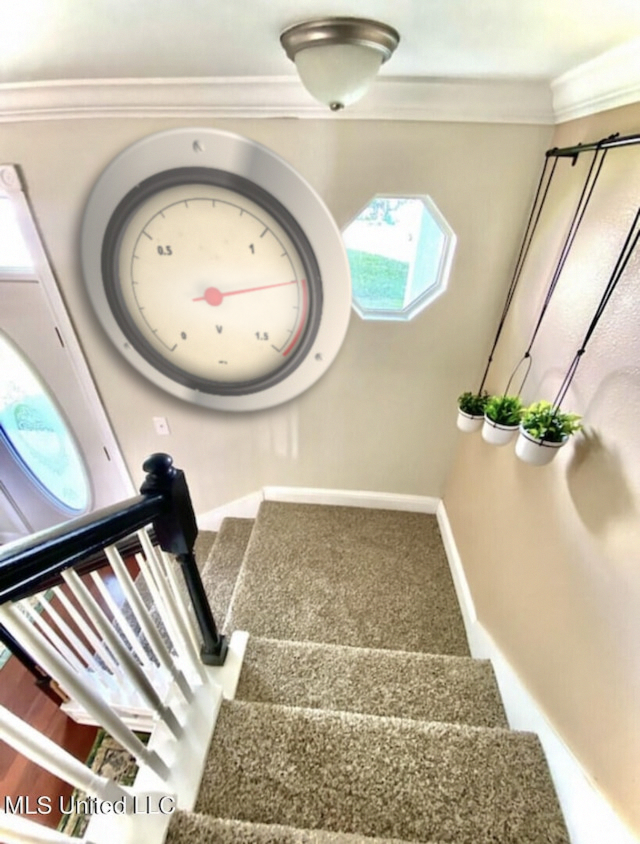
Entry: 1.2
